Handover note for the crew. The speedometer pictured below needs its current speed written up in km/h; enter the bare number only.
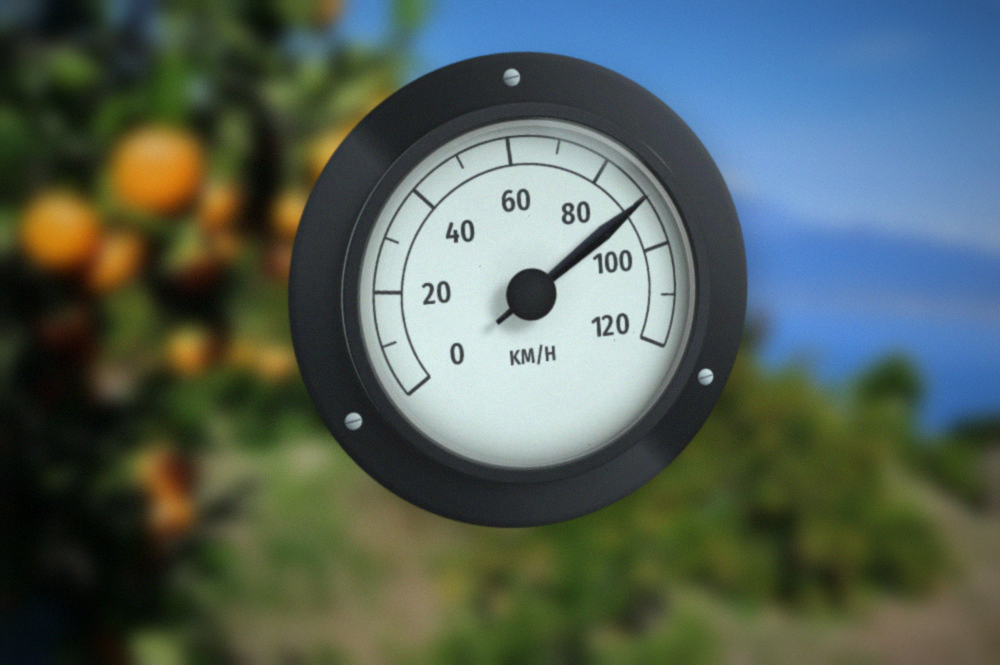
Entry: 90
